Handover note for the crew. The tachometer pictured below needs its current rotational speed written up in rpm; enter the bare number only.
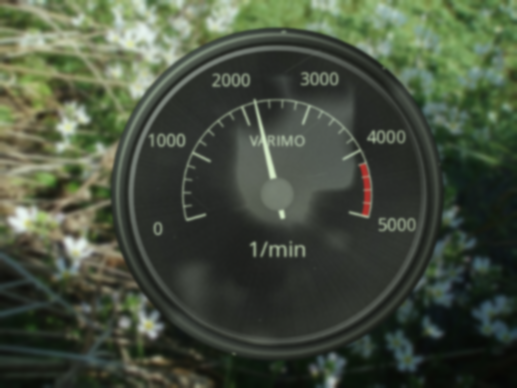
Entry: 2200
